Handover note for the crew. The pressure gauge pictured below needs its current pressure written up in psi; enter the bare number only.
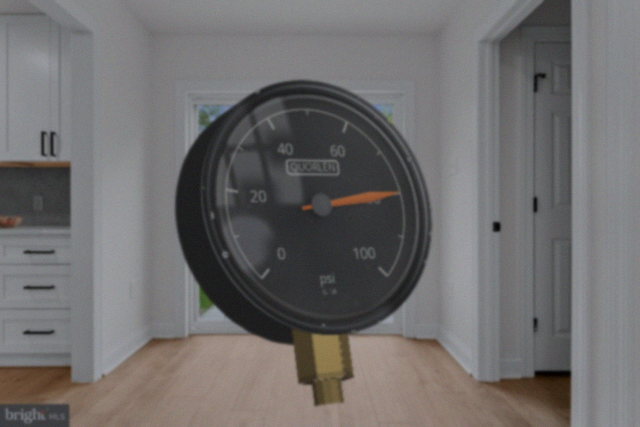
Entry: 80
